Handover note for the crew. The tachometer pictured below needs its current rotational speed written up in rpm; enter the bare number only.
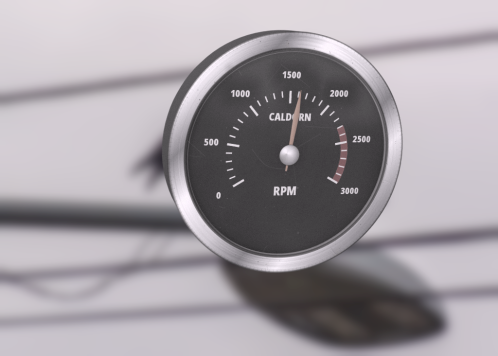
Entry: 1600
